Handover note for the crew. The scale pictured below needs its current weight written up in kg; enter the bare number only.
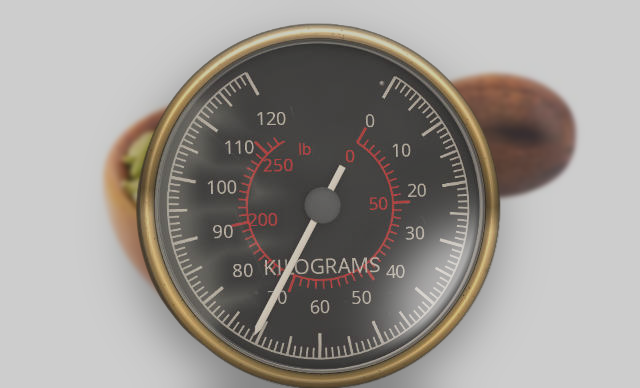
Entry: 71
